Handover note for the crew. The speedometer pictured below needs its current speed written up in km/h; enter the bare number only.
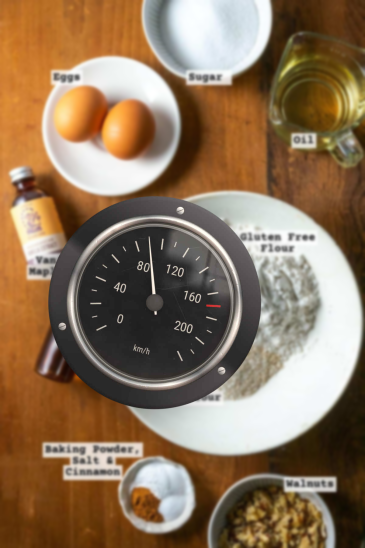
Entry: 90
